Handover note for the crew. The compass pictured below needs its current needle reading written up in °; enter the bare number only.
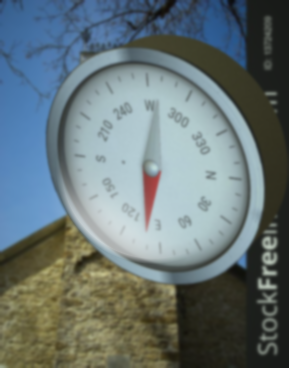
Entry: 100
